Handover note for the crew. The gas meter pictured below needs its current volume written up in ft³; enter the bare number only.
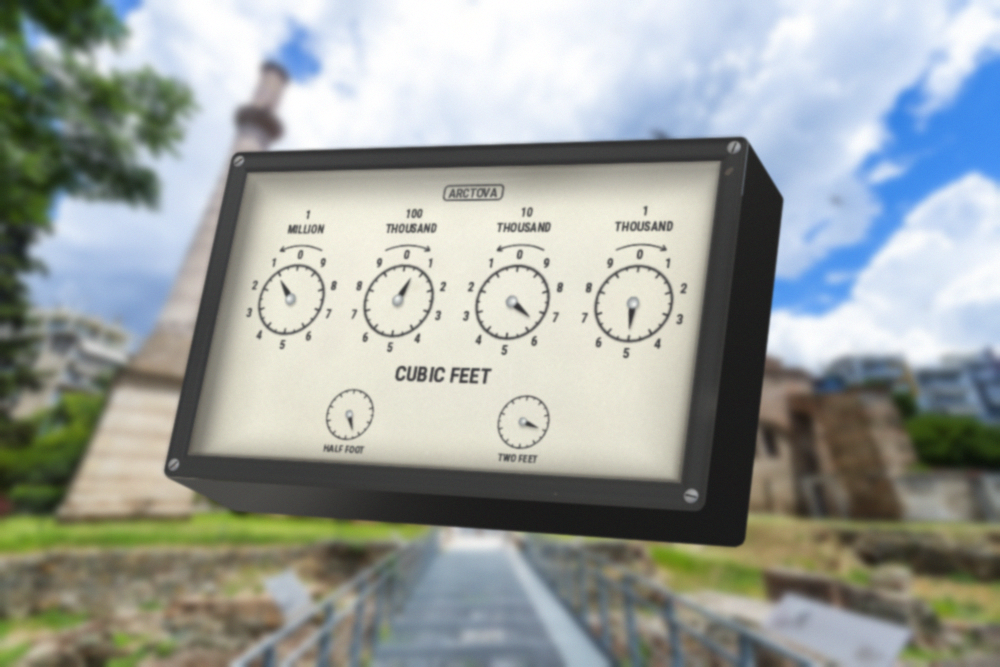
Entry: 106500
